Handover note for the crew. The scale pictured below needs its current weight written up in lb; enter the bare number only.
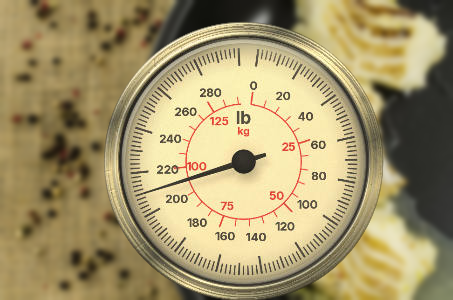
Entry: 210
